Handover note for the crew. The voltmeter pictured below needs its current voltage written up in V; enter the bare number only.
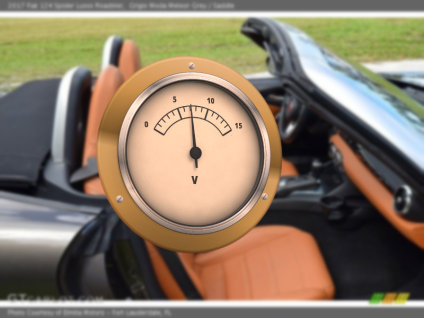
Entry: 7
